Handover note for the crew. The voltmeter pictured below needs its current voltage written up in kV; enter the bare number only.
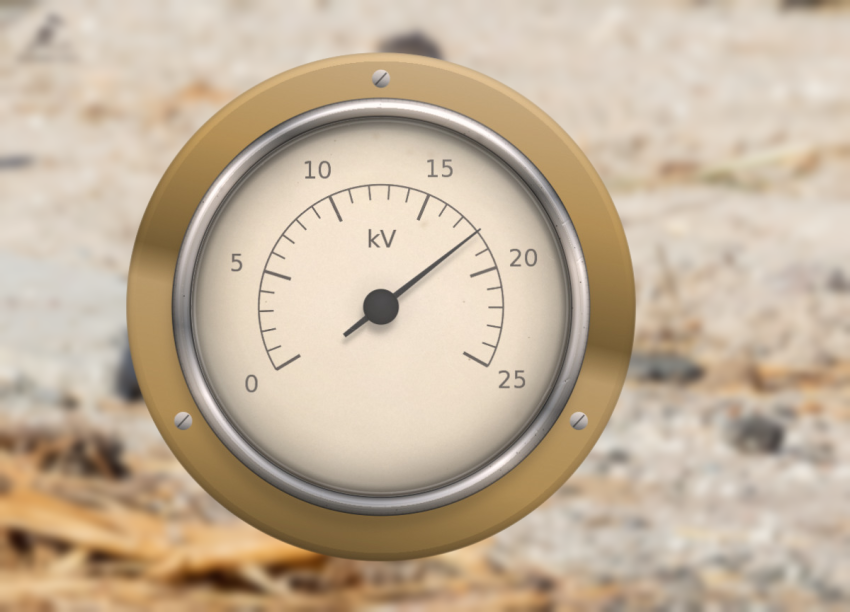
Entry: 18
